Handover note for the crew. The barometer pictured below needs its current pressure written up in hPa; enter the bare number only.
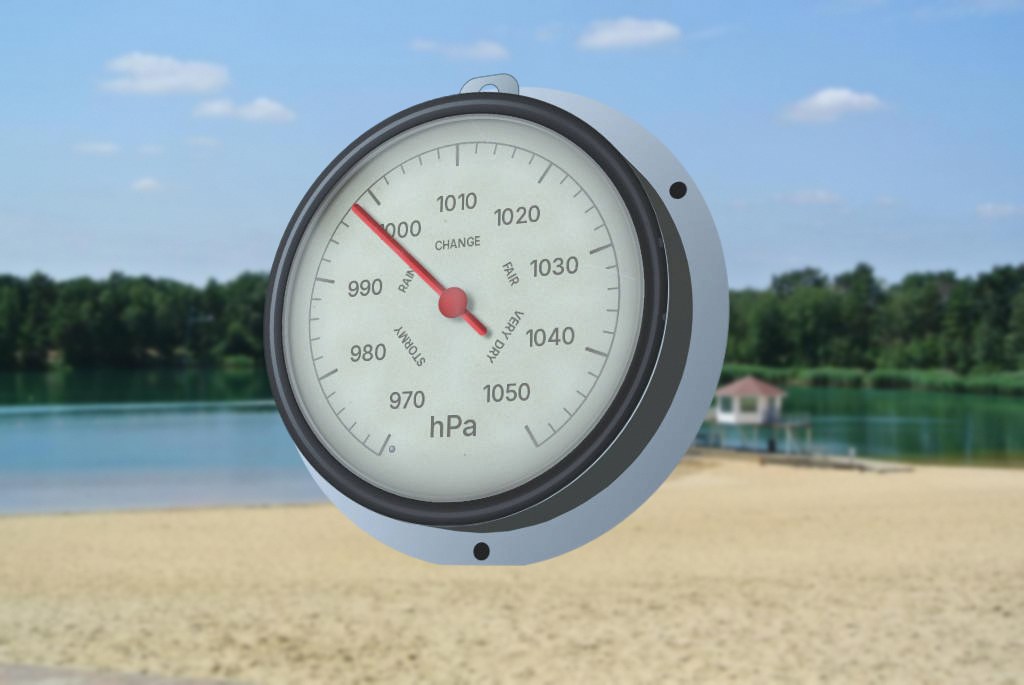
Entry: 998
